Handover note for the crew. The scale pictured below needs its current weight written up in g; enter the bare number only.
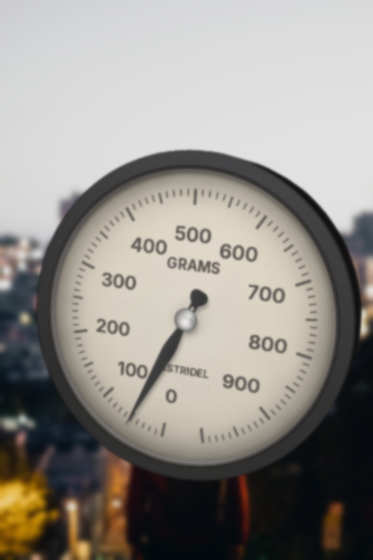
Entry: 50
